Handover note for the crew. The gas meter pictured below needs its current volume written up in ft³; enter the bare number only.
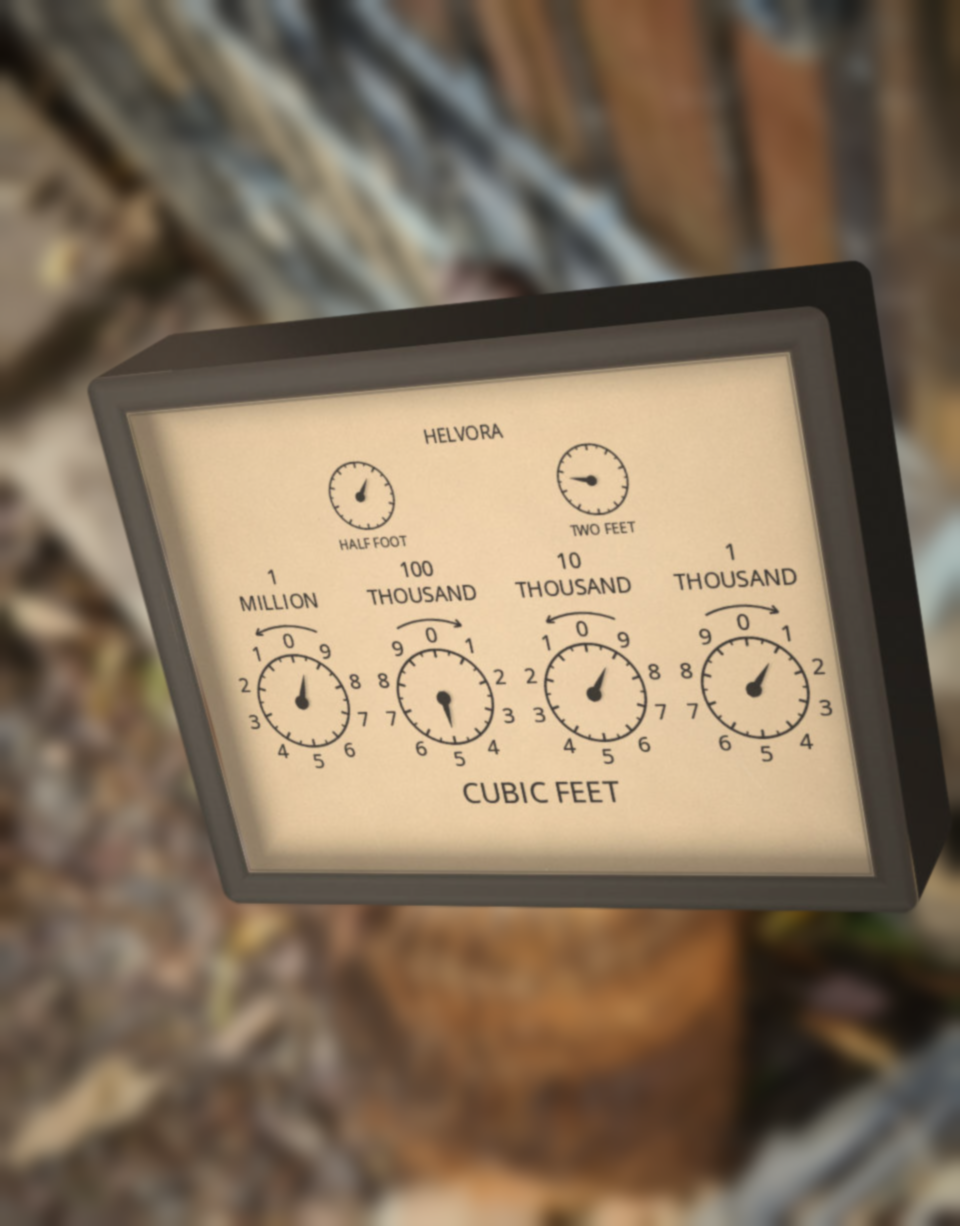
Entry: 949100
